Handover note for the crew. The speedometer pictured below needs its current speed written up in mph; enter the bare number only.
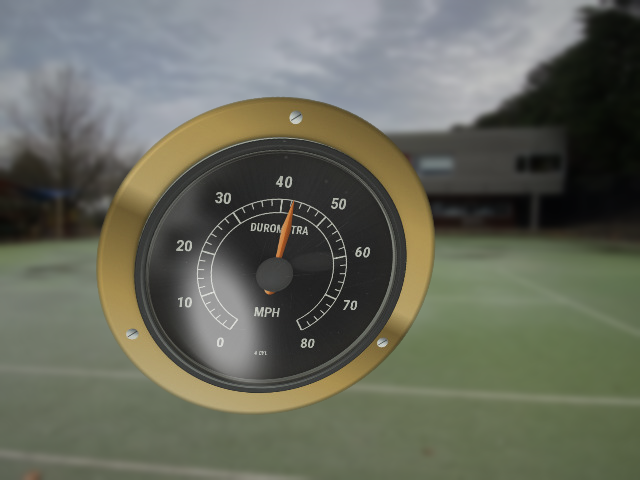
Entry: 42
